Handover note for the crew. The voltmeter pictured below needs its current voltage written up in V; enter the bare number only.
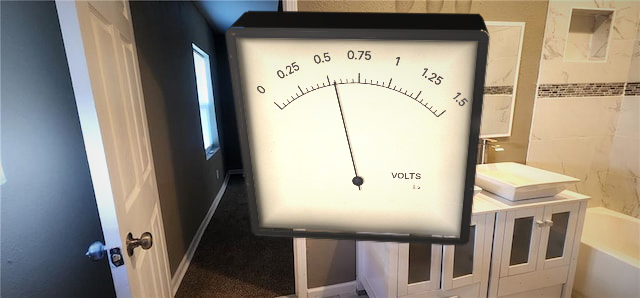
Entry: 0.55
